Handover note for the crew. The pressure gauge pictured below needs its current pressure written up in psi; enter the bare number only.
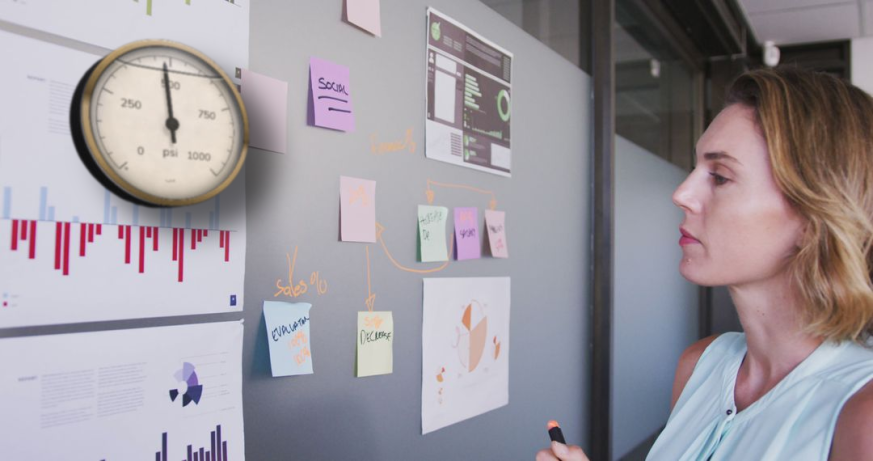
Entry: 475
